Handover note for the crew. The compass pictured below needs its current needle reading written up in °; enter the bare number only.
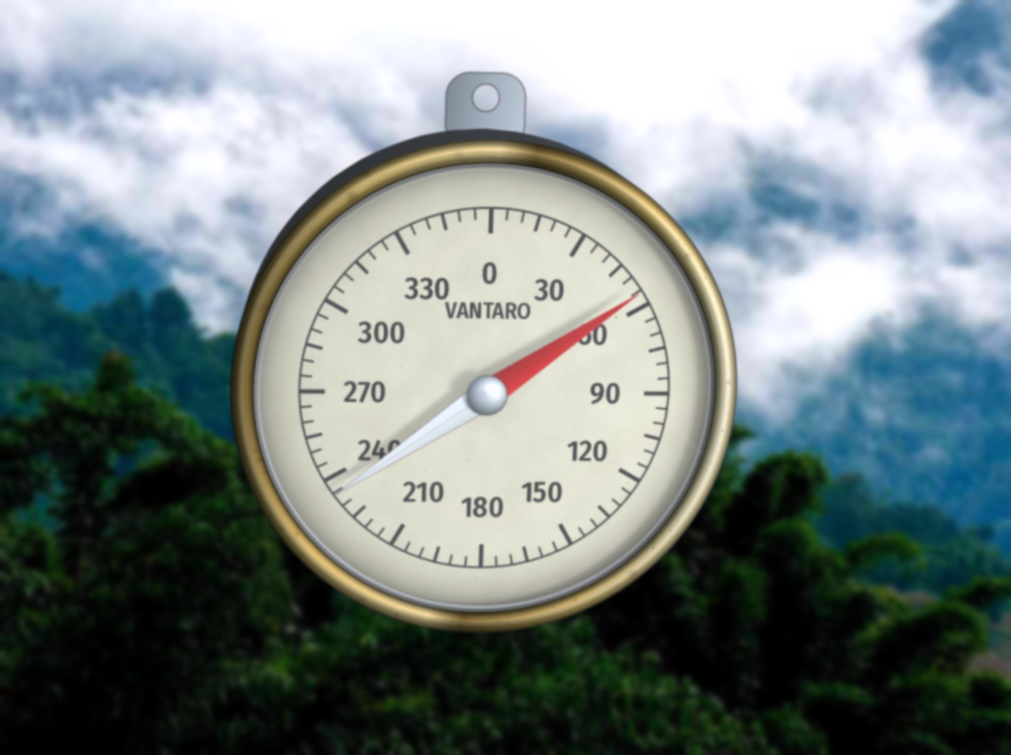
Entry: 55
